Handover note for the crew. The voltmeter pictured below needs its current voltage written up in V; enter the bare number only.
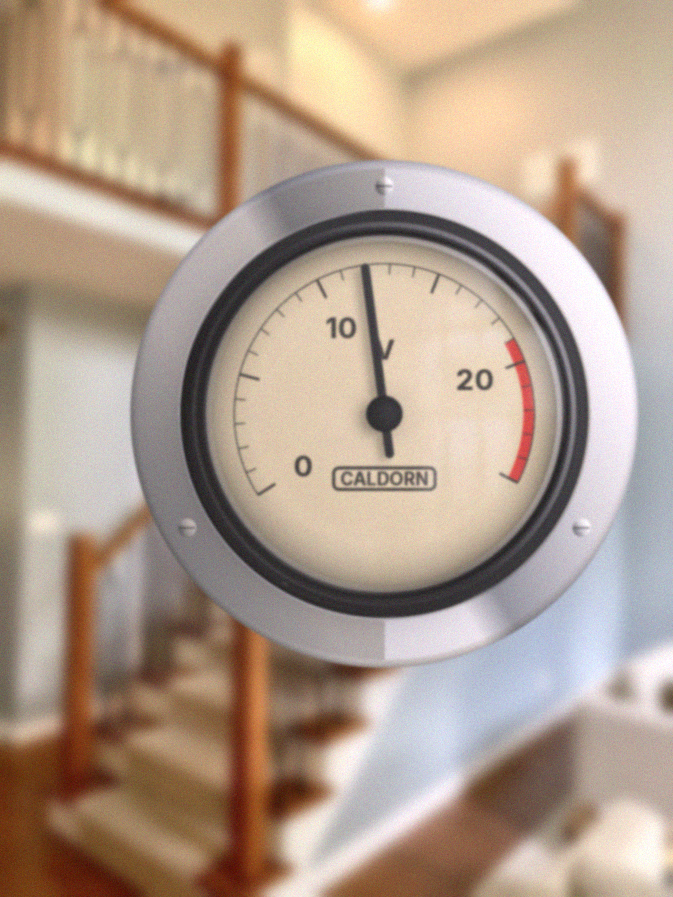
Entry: 12
